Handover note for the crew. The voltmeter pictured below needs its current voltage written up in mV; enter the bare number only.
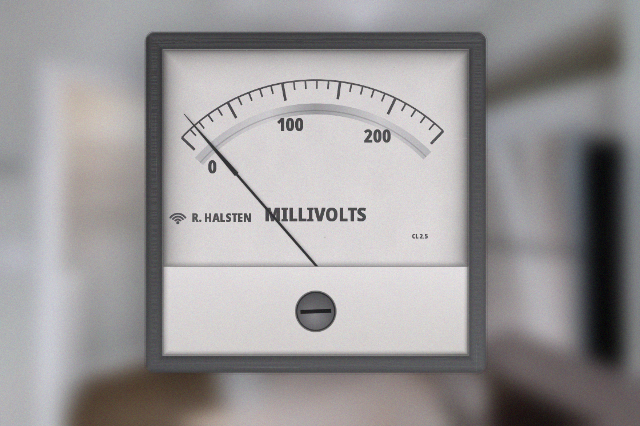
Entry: 15
